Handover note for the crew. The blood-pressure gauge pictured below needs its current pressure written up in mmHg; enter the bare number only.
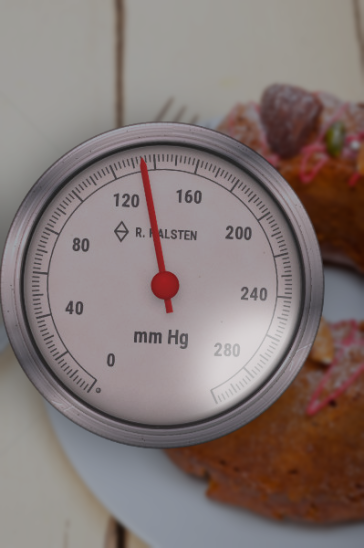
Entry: 134
